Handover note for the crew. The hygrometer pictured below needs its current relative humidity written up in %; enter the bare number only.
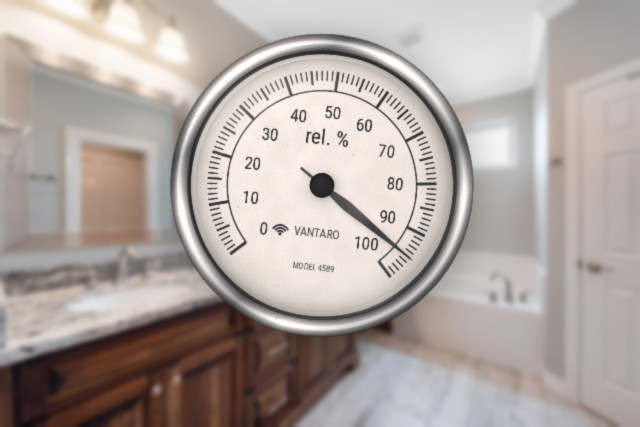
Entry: 95
